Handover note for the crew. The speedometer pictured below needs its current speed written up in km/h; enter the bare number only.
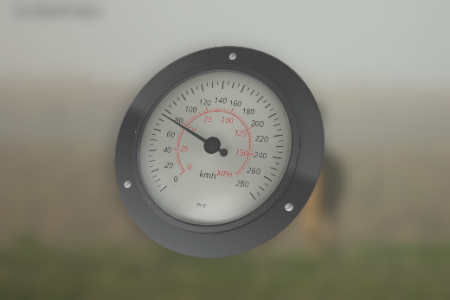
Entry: 75
